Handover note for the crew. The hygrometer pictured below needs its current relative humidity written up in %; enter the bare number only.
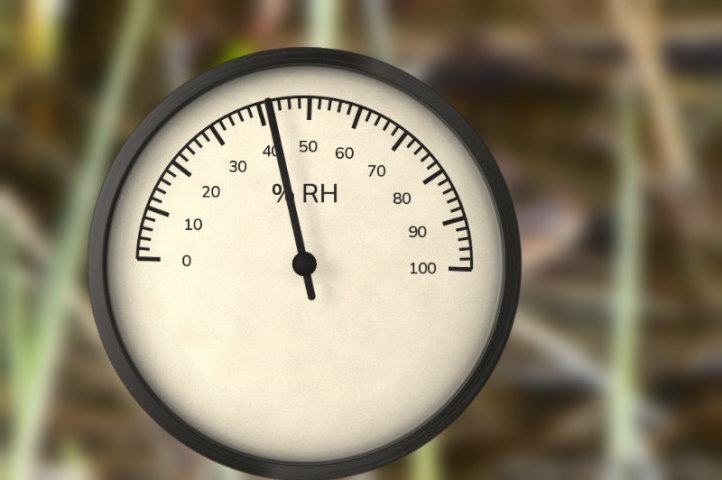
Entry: 42
